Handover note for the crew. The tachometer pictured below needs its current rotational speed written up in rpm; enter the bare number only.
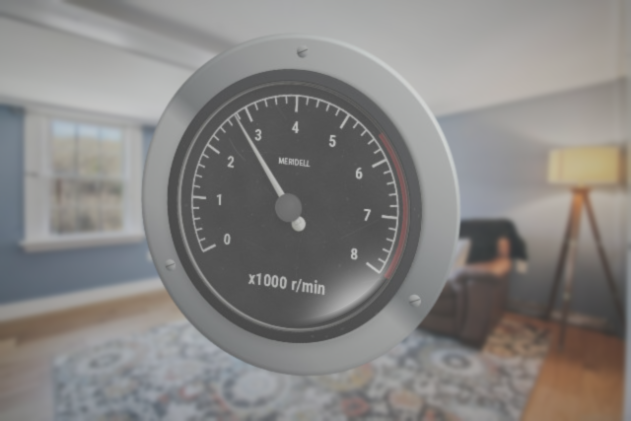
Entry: 2800
